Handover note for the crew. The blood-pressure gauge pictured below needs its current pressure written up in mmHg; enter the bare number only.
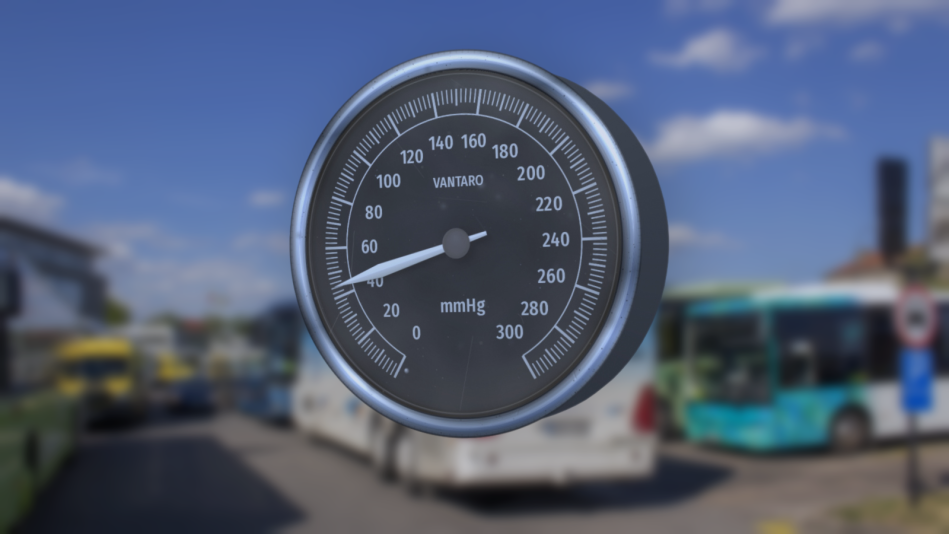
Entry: 44
